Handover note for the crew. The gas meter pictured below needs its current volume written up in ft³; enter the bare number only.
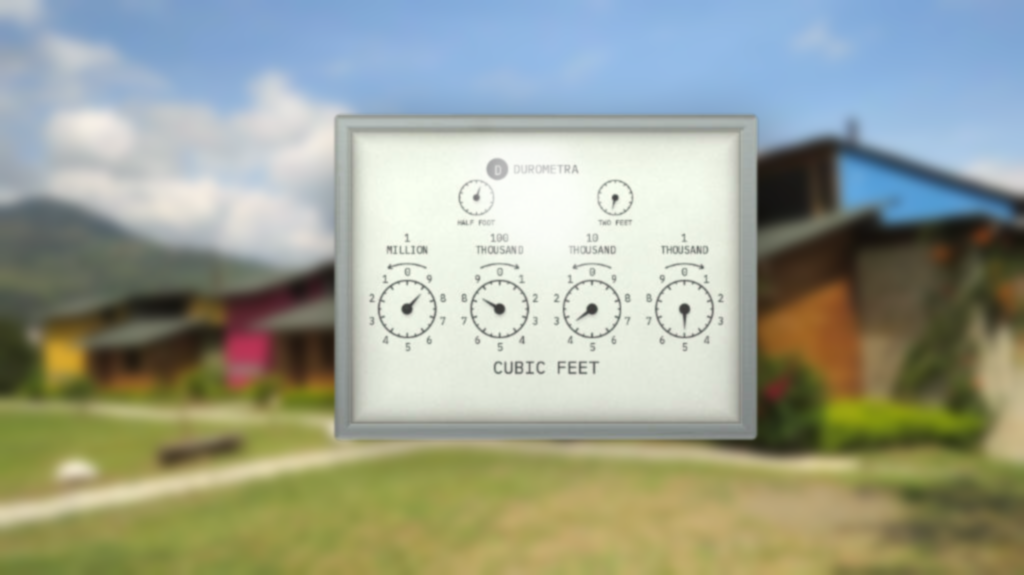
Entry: 883500
